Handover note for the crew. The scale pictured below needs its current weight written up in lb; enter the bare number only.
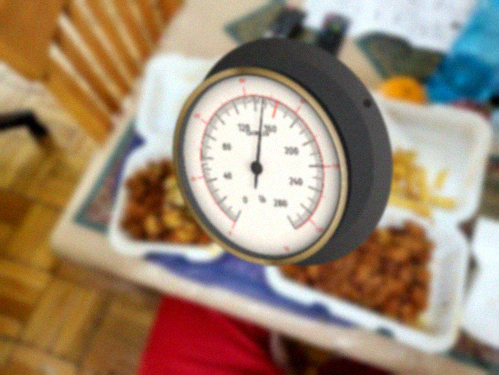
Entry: 150
